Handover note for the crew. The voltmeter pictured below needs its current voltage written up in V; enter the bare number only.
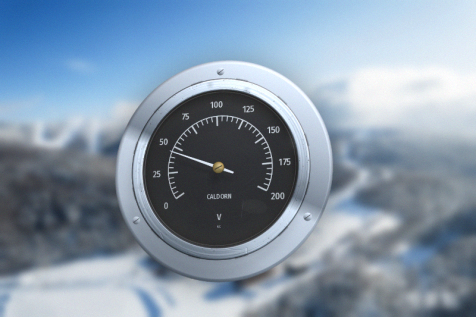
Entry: 45
